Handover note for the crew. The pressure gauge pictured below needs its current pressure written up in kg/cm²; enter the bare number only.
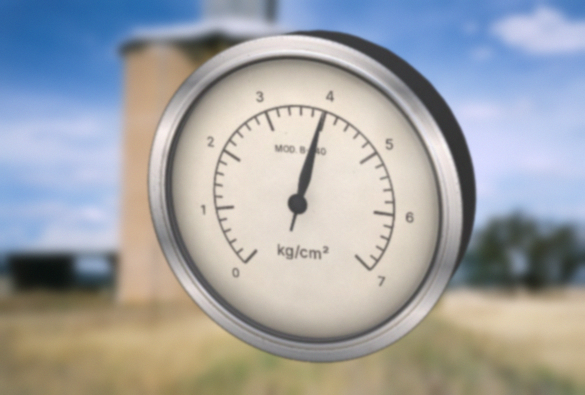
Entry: 4
